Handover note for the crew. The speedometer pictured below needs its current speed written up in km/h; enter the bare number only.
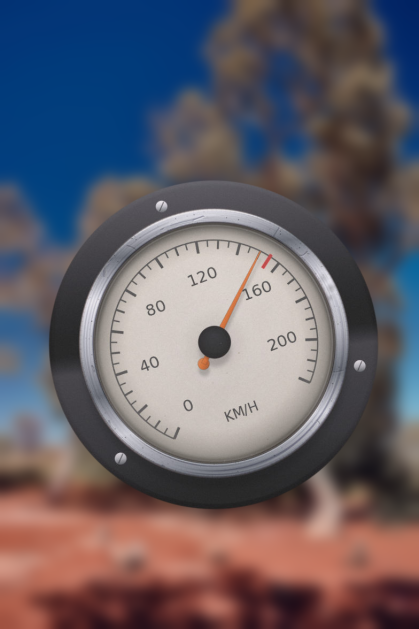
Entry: 150
